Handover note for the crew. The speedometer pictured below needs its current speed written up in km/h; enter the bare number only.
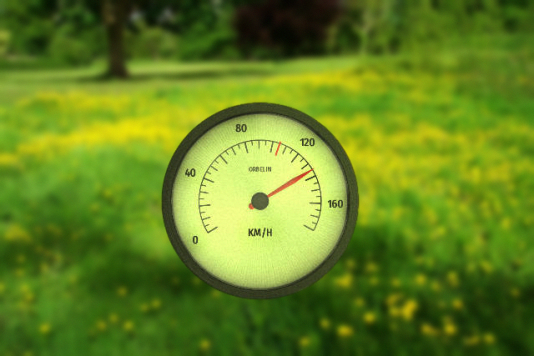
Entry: 135
